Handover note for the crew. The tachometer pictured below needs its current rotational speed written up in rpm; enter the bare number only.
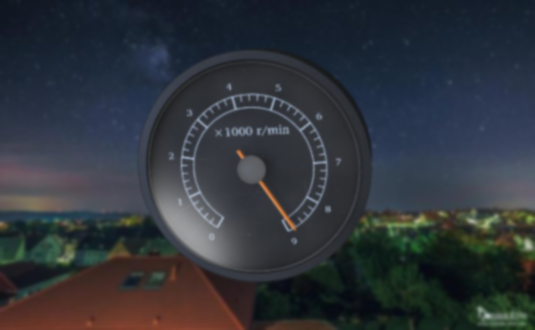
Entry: 8800
